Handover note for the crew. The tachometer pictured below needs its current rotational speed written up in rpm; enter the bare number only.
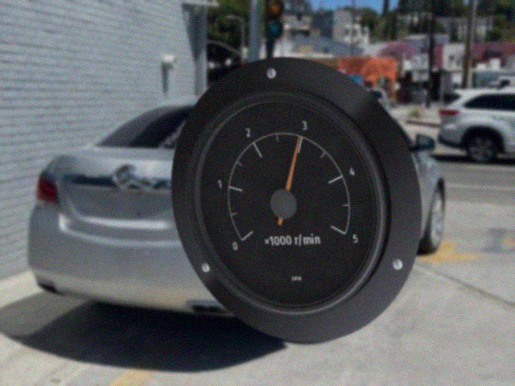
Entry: 3000
